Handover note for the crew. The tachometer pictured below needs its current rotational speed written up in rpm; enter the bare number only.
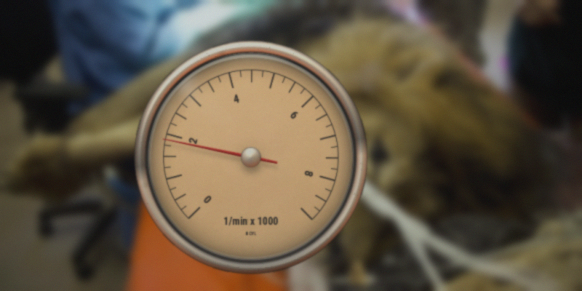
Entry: 1875
